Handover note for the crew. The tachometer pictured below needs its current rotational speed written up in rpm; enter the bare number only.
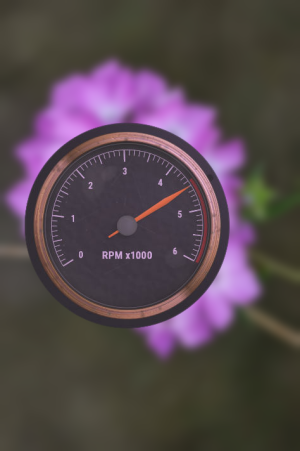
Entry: 4500
